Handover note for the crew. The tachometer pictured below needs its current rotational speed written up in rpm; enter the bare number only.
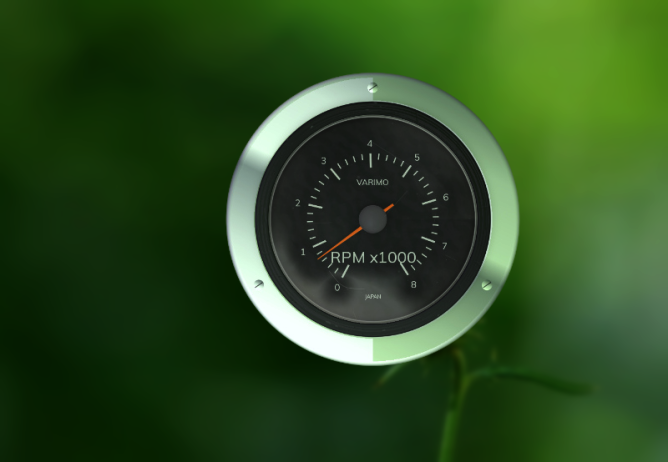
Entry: 700
